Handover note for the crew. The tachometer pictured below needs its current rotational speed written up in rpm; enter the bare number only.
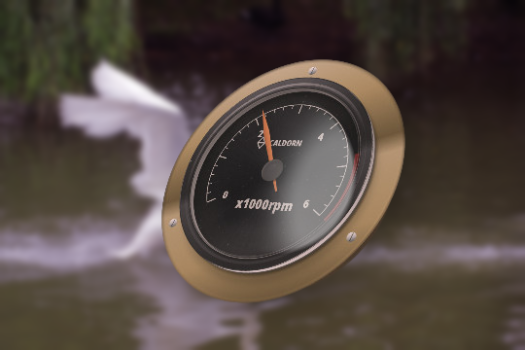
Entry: 2200
